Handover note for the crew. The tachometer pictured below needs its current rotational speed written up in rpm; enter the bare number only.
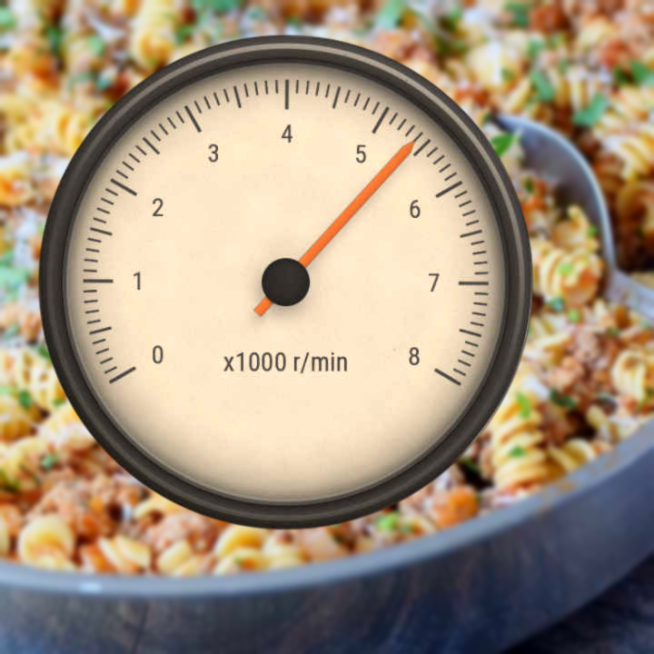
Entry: 5400
